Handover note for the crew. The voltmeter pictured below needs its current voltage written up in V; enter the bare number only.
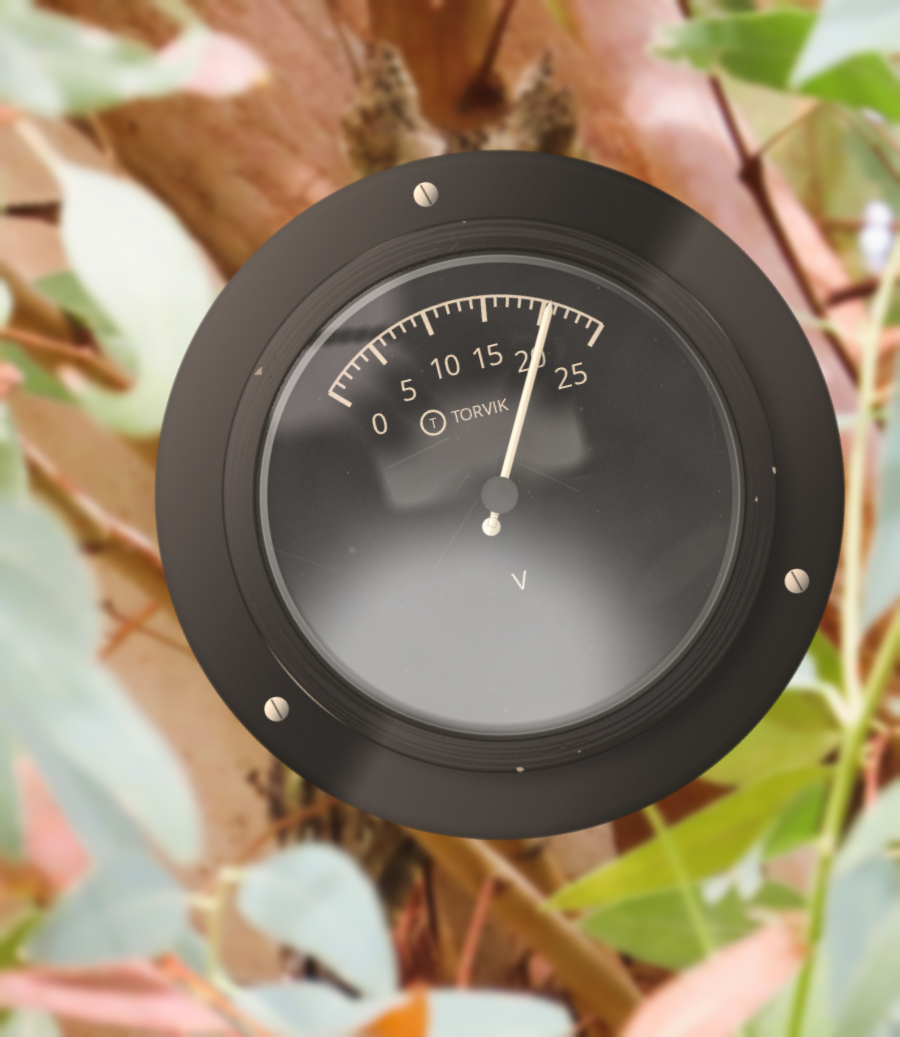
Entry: 20.5
